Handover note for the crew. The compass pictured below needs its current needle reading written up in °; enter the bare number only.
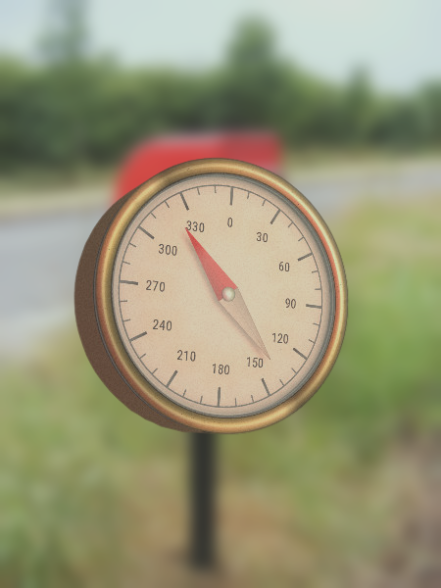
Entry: 320
